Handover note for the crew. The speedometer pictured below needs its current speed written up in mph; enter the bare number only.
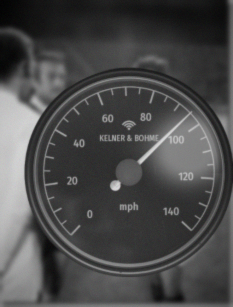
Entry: 95
